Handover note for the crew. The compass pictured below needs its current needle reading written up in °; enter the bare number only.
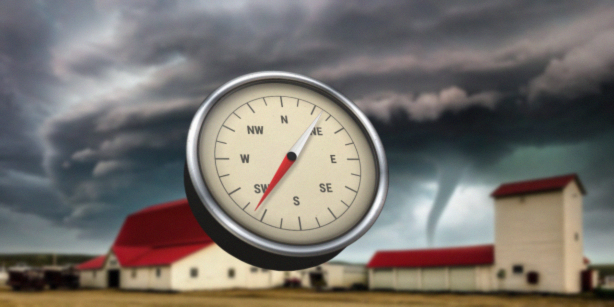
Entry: 217.5
